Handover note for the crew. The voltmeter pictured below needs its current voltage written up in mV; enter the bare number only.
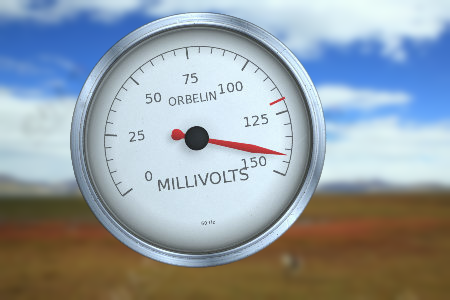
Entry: 142.5
